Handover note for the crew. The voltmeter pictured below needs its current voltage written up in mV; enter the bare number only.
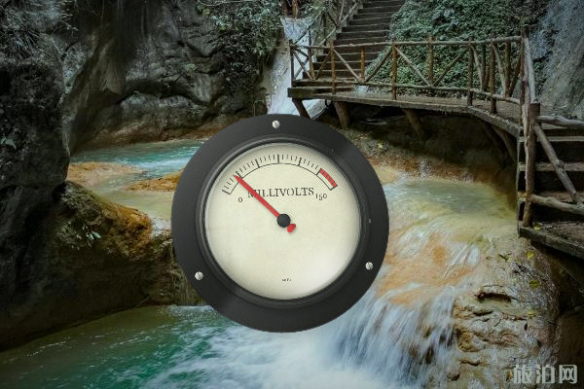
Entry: 20
